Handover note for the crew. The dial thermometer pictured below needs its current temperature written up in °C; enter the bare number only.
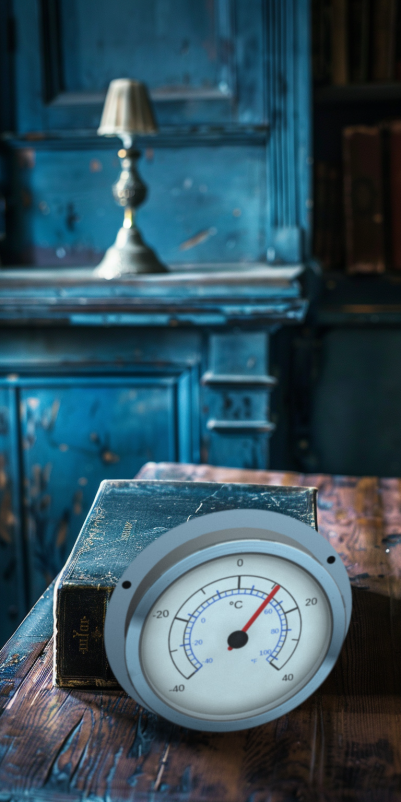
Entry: 10
